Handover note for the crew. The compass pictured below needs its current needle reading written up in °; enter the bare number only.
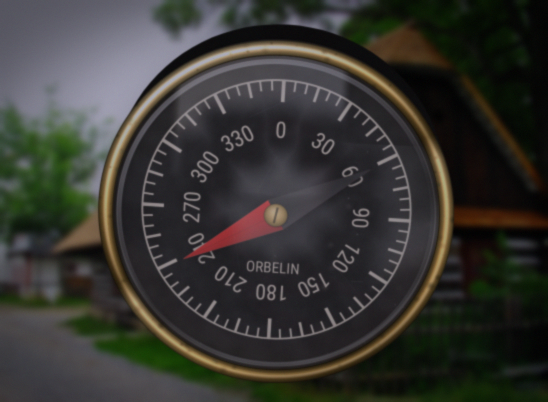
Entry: 240
